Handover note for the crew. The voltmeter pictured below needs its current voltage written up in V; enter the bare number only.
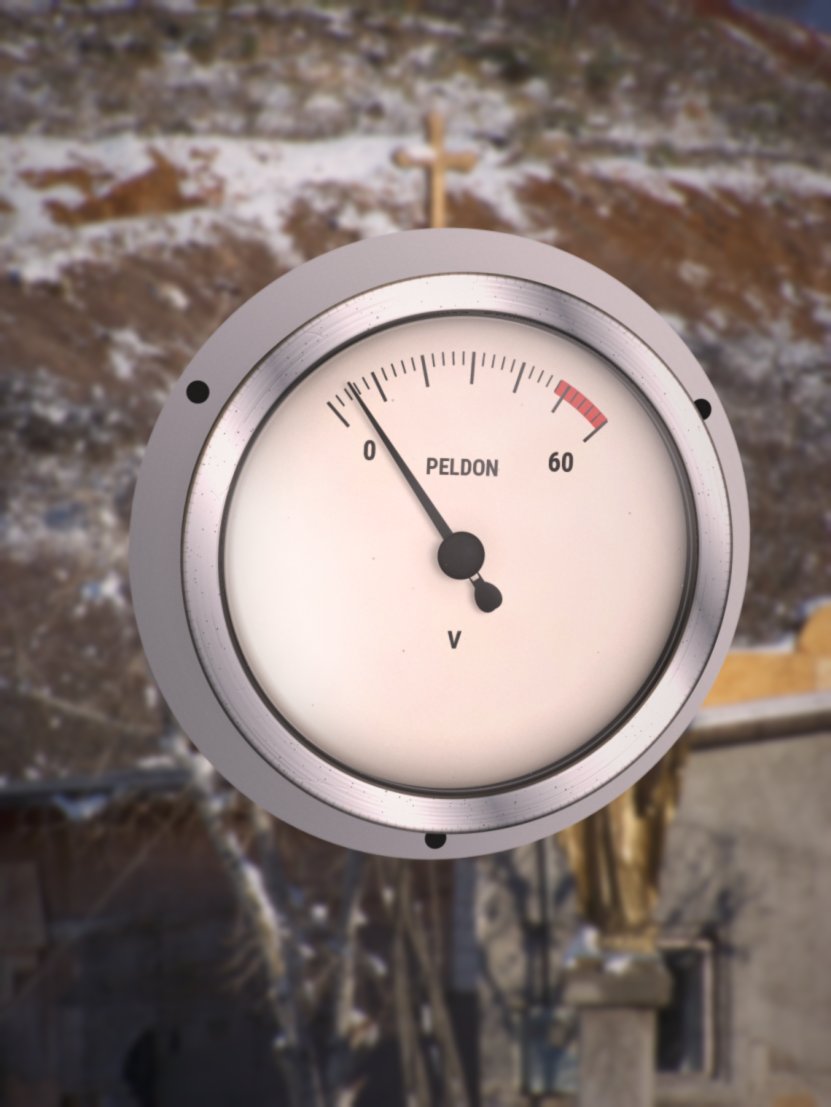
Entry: 5
